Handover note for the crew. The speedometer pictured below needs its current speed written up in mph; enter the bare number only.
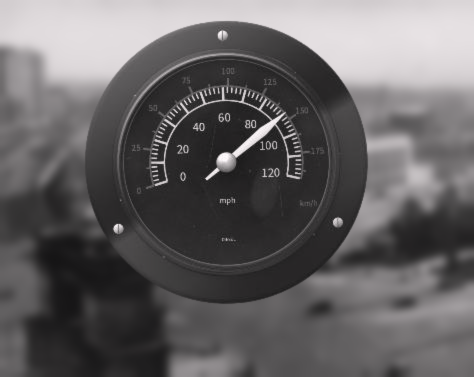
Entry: 90
